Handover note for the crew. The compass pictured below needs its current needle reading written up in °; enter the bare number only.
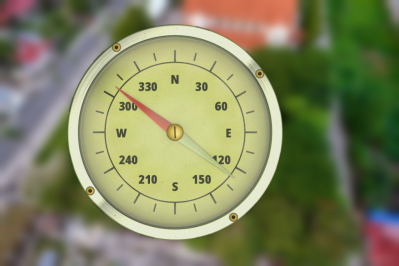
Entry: 307.5
